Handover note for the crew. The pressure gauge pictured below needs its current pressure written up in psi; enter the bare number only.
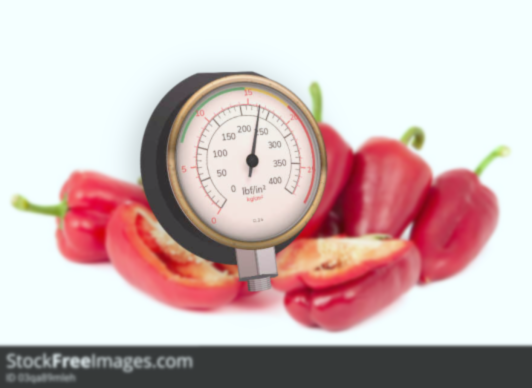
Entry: 230
